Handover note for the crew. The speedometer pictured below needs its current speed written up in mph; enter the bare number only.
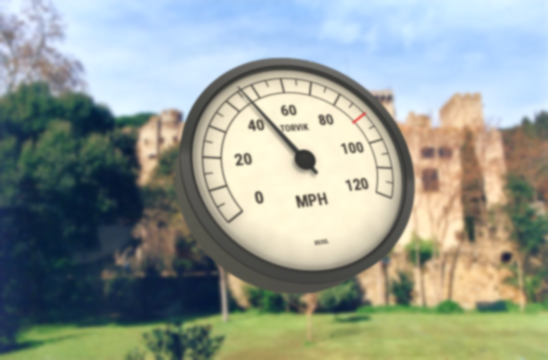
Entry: 45
